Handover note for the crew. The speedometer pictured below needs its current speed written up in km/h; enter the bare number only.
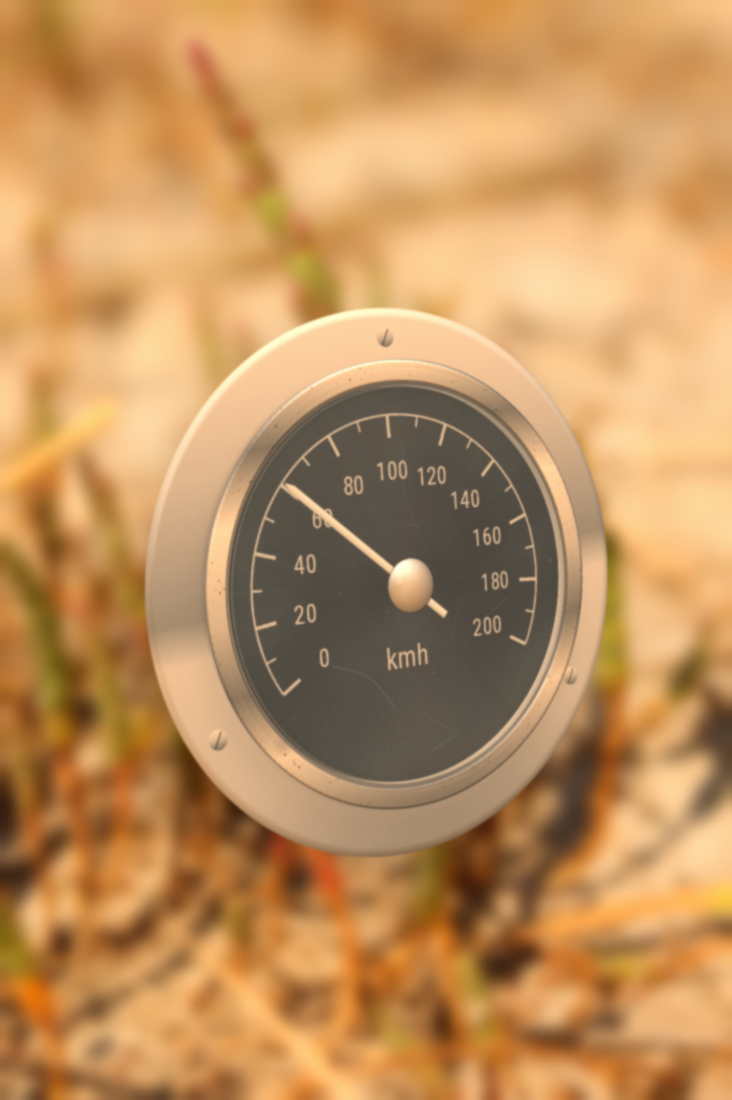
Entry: 60
